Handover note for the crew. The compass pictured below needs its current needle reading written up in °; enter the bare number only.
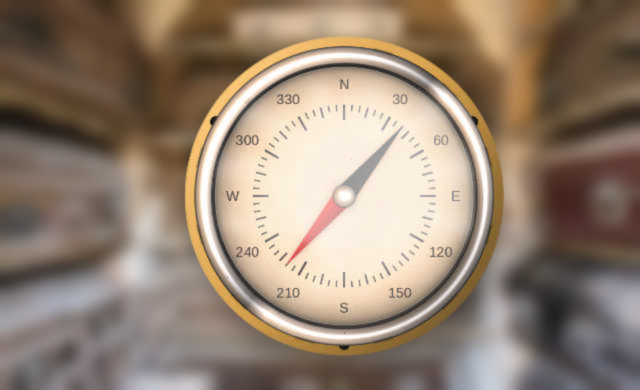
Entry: 220
